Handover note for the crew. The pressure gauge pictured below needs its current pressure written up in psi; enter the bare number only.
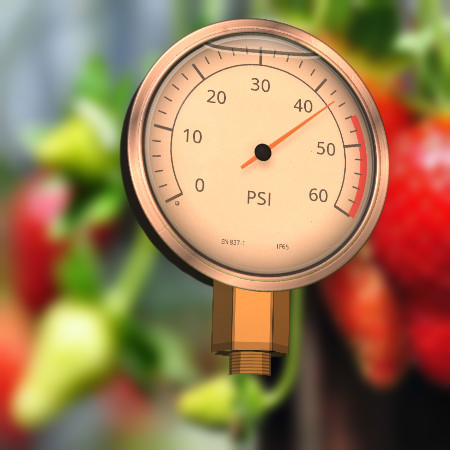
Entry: 43
